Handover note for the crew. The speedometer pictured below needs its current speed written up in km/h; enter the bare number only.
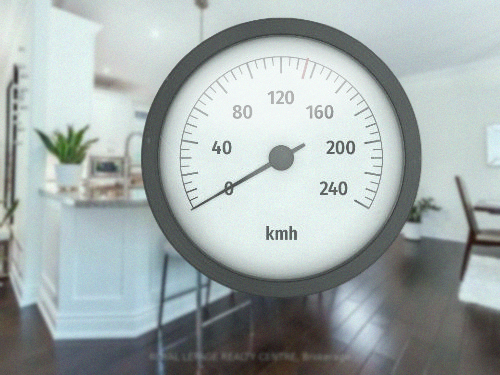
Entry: 0
